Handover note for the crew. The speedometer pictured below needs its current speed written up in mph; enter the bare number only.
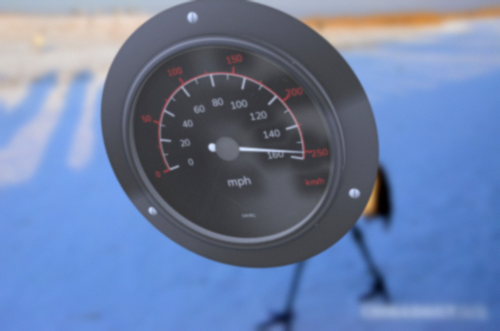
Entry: 155
